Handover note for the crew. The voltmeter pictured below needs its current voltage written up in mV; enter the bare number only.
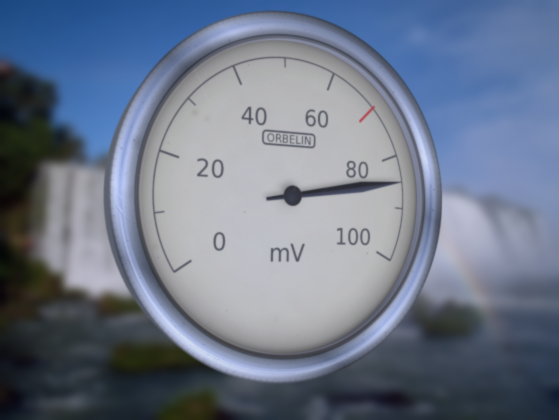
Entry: 85
